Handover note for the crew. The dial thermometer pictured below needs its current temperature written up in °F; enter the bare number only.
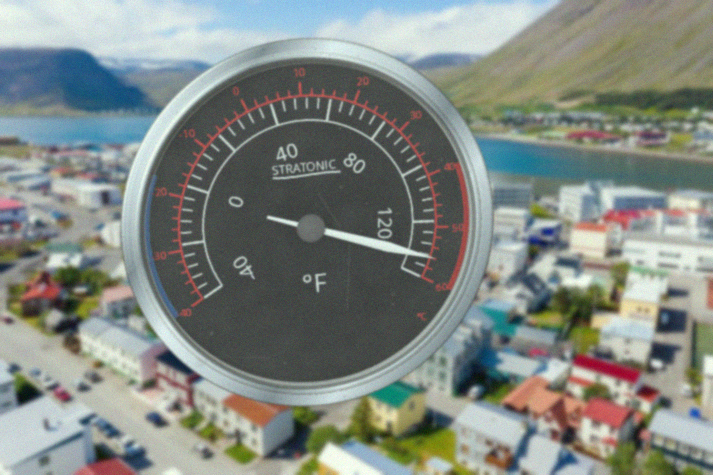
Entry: 132
